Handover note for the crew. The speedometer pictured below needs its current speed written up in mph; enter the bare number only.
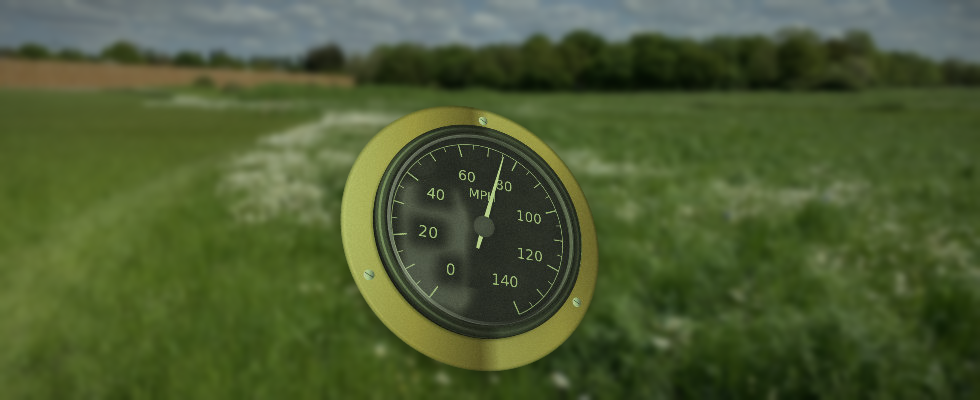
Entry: 75
